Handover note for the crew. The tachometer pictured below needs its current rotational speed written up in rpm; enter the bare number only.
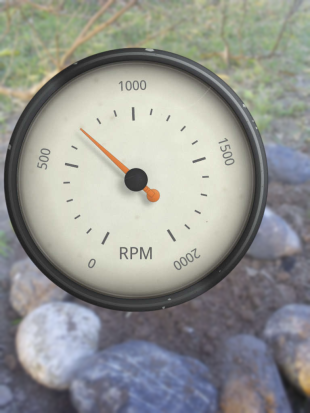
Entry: 700
